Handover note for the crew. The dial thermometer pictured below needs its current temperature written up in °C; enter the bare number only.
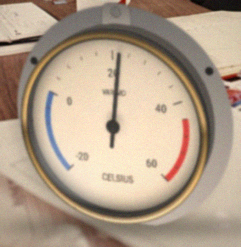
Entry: 22
